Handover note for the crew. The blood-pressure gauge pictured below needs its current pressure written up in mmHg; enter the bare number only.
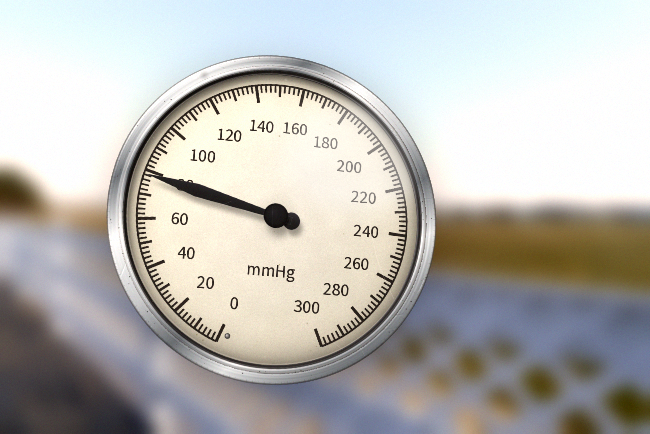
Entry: 78
